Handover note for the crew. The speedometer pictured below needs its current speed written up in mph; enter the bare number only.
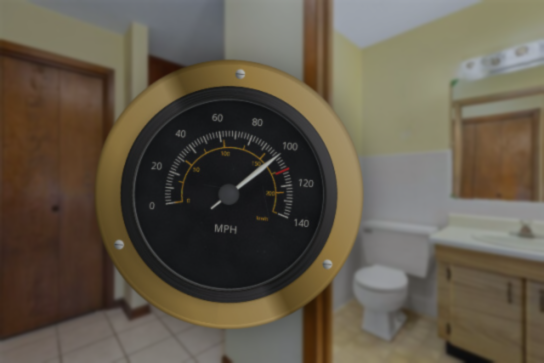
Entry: 100
